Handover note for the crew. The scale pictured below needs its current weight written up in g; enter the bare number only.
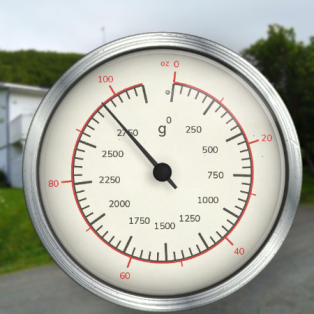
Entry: 2750
